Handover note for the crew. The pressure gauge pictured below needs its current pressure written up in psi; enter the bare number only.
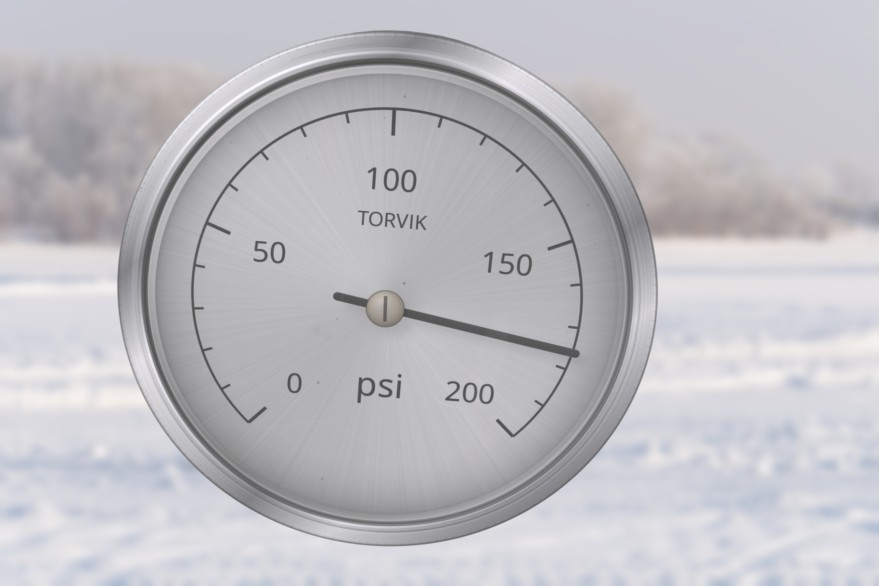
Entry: 175
